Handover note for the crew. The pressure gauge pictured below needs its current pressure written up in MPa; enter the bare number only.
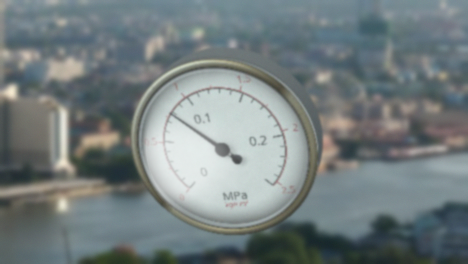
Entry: 0.08
